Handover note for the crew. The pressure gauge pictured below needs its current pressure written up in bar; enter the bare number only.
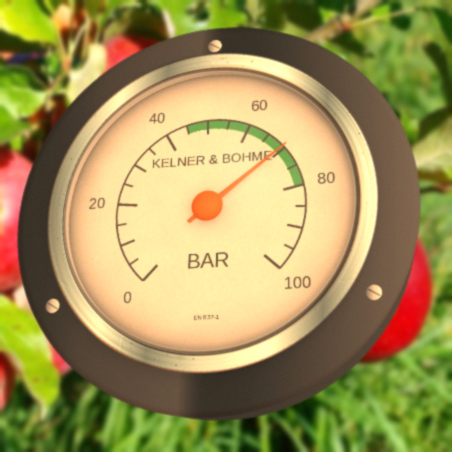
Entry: 70
